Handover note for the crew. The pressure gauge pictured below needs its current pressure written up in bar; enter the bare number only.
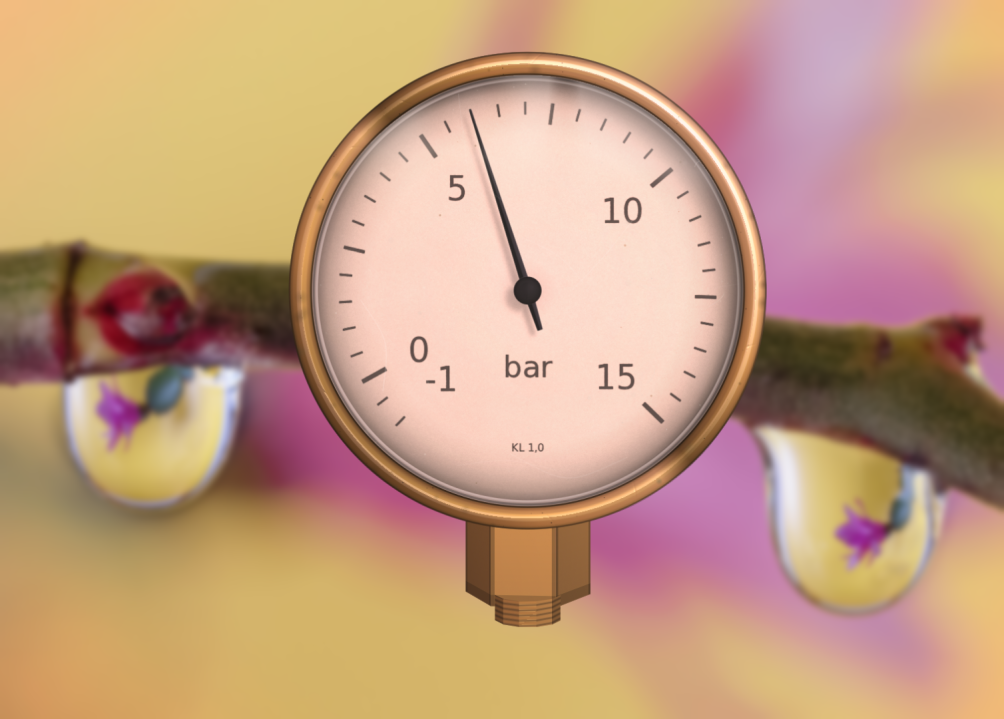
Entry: 6
